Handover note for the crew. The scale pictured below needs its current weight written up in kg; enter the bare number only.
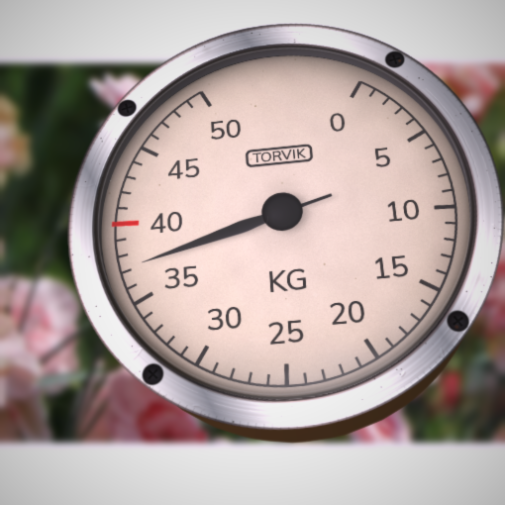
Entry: 37
